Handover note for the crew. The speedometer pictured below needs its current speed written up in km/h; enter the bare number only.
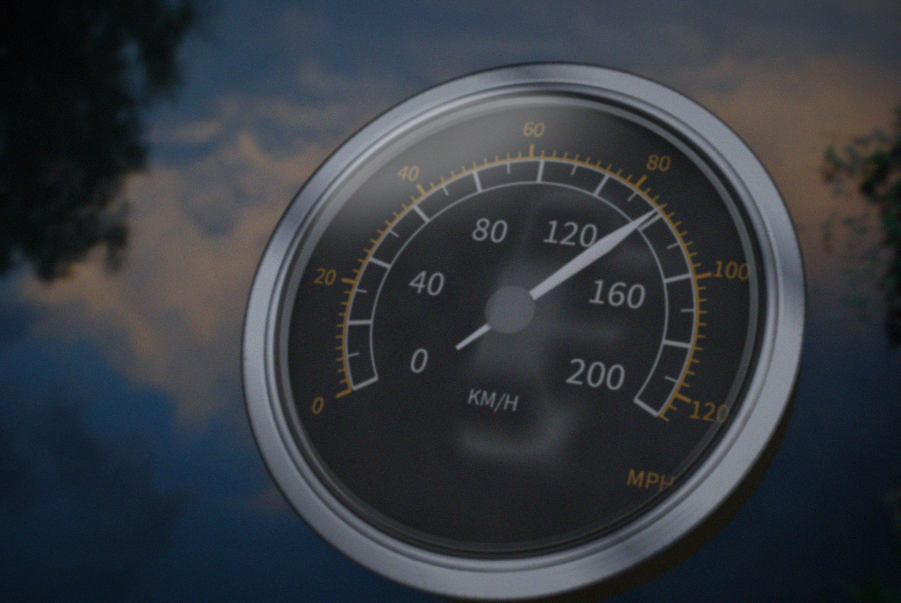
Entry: 140
